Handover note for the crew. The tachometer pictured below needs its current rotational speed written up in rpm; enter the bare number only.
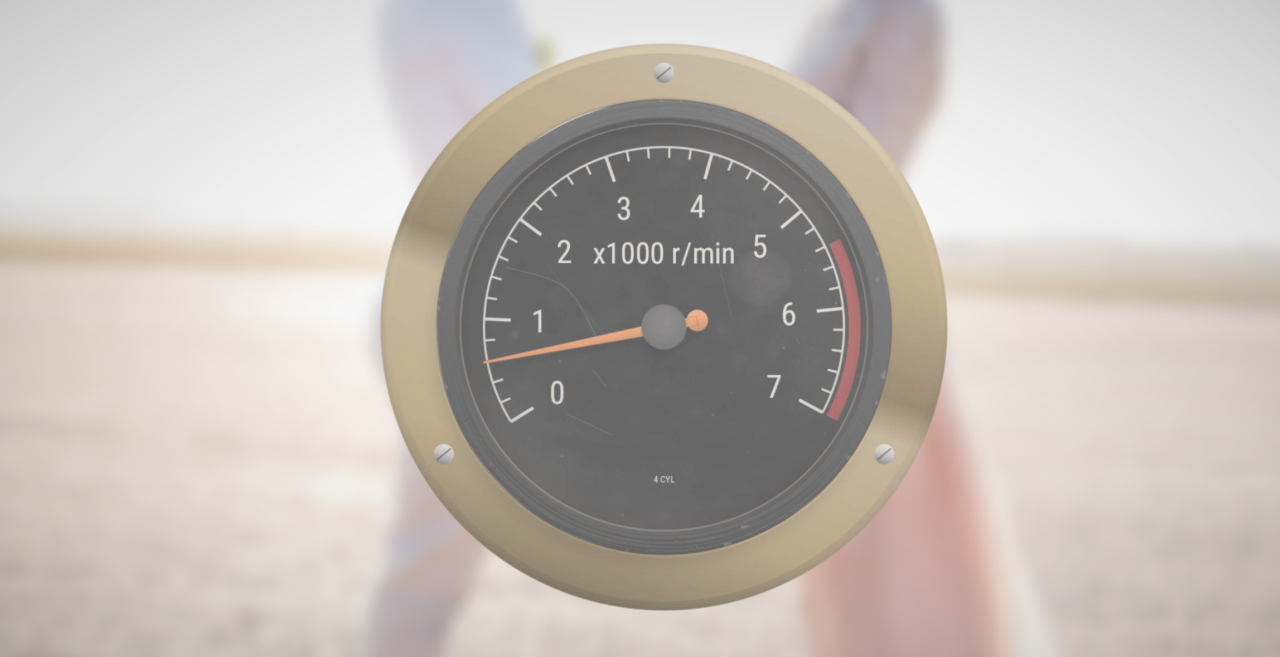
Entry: 600
